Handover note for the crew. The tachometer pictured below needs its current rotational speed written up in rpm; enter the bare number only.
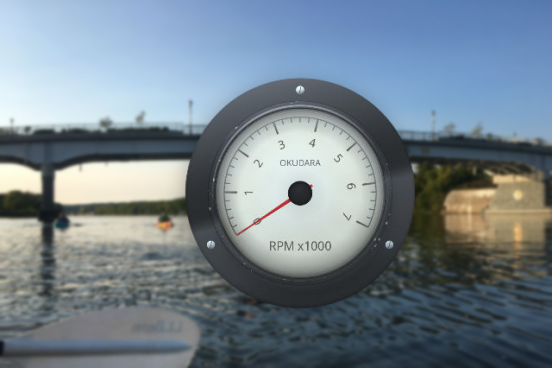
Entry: 0
